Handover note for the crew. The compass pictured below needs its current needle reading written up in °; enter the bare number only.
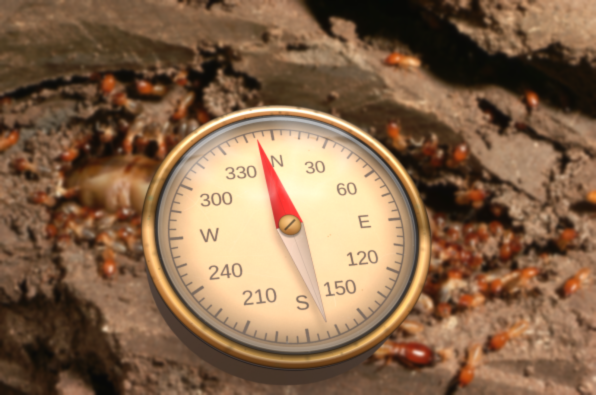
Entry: 350
